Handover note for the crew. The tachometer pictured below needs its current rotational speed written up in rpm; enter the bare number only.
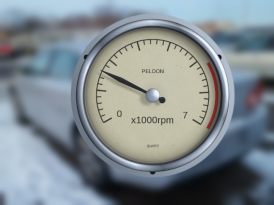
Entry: 1600
